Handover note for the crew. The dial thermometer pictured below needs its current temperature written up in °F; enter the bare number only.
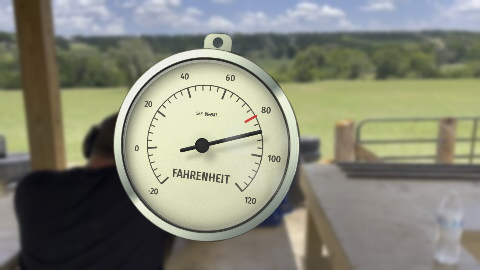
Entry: 88
